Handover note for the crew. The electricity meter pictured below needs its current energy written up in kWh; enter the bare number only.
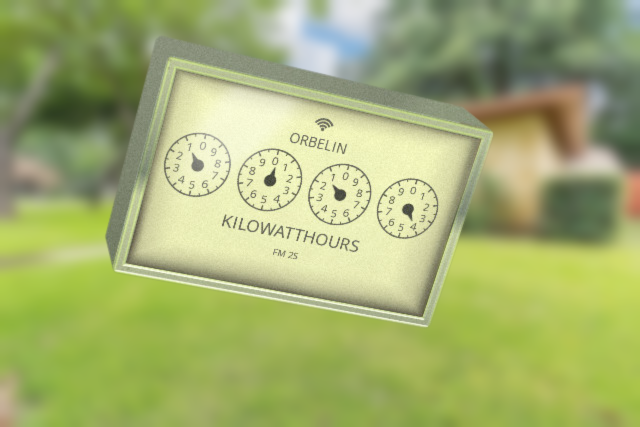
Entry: 1014
